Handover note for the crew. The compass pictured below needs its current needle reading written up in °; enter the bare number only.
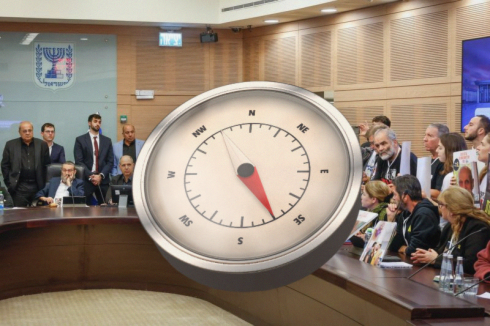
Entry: 150
